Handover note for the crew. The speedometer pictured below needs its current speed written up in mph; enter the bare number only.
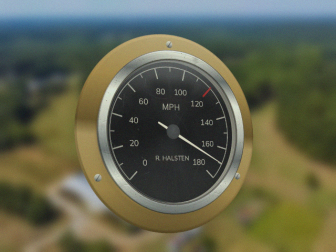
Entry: 170
